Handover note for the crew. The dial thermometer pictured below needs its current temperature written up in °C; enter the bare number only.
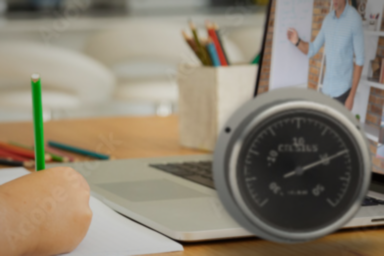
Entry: 30
